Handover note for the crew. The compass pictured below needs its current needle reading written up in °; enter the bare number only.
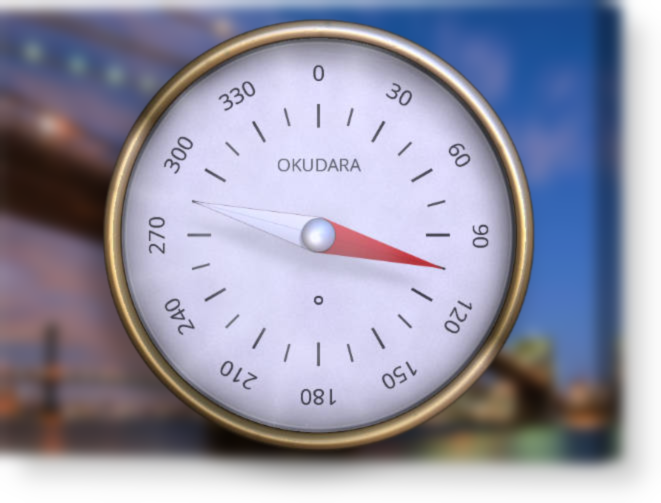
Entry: 105
